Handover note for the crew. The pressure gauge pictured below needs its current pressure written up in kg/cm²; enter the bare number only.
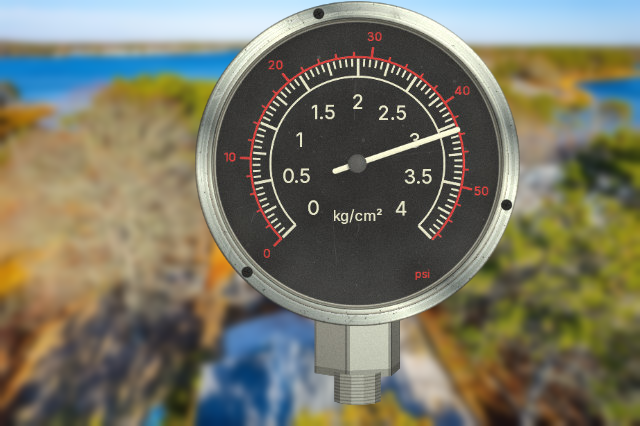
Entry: 3.05
